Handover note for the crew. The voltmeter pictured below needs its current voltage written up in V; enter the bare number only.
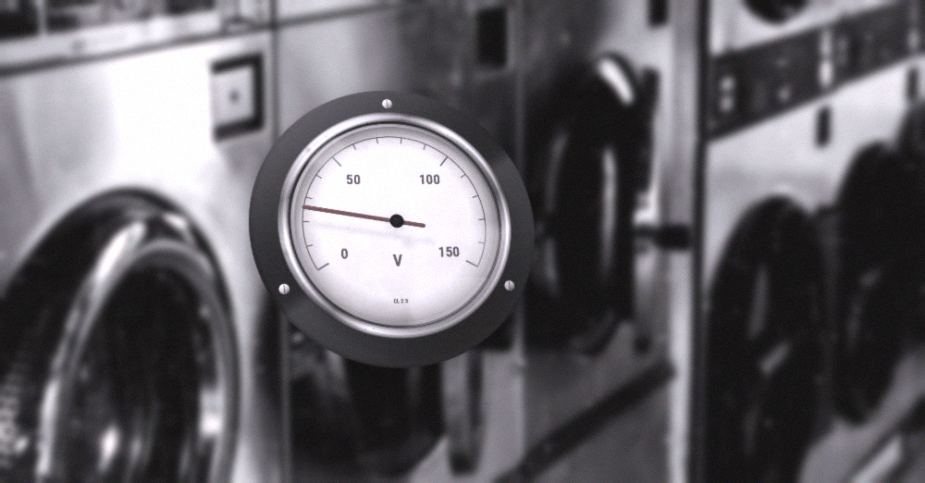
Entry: 25
